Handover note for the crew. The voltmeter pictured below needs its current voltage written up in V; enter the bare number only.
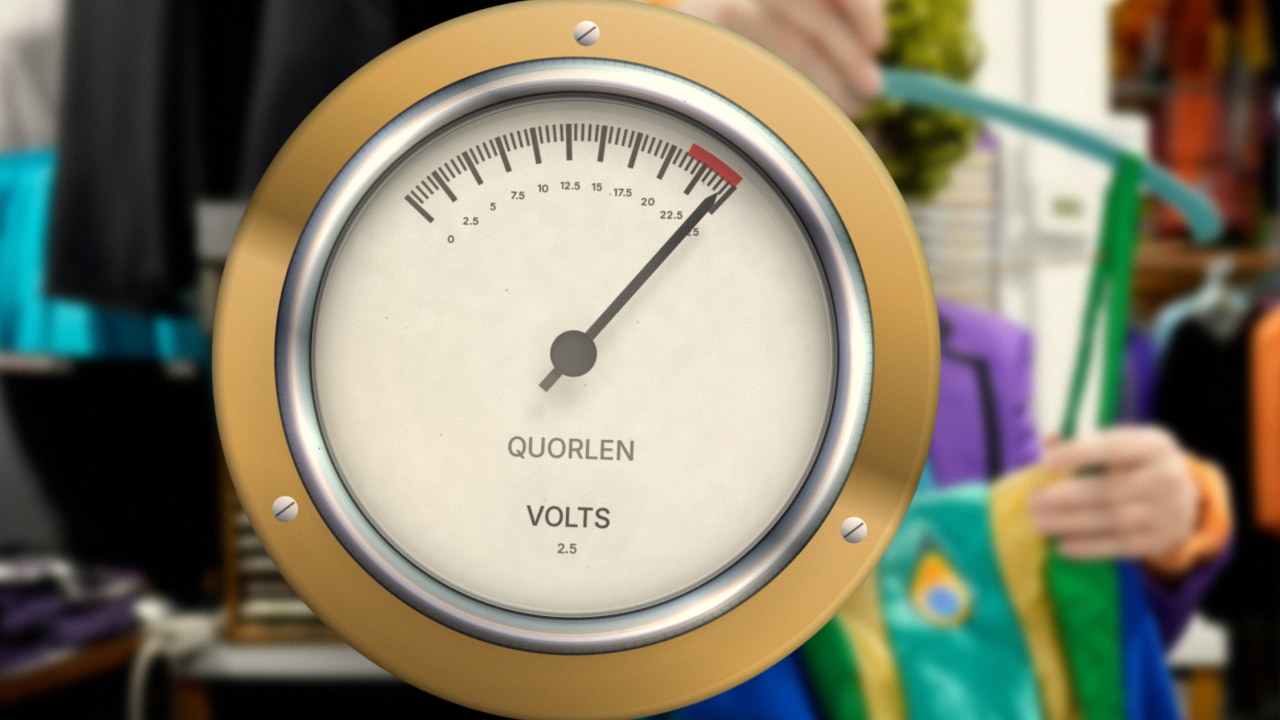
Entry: 24.5
